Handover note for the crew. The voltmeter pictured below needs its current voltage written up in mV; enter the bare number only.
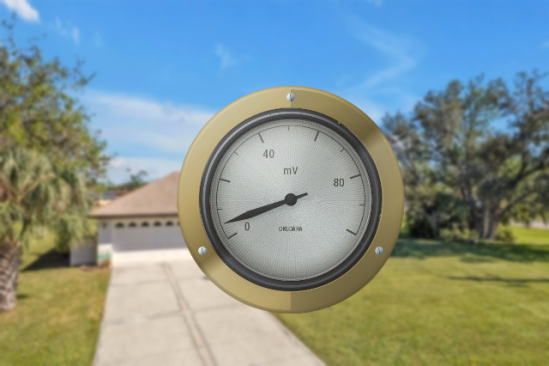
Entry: 5
